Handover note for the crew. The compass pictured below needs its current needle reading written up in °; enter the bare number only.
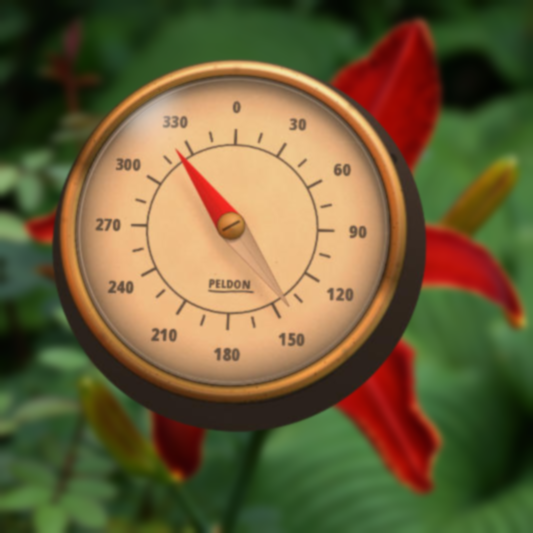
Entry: 322.5
